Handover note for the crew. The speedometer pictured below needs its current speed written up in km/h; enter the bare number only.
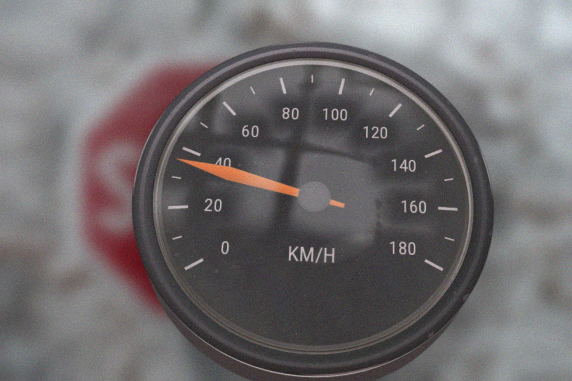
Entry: 35
